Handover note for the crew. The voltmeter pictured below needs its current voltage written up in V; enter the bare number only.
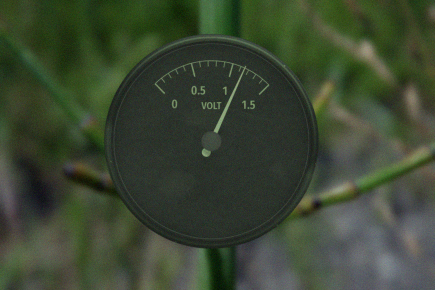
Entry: 1.15
